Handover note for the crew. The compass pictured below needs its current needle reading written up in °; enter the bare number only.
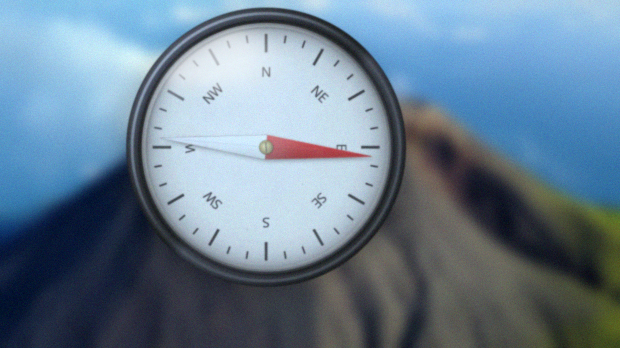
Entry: 95
